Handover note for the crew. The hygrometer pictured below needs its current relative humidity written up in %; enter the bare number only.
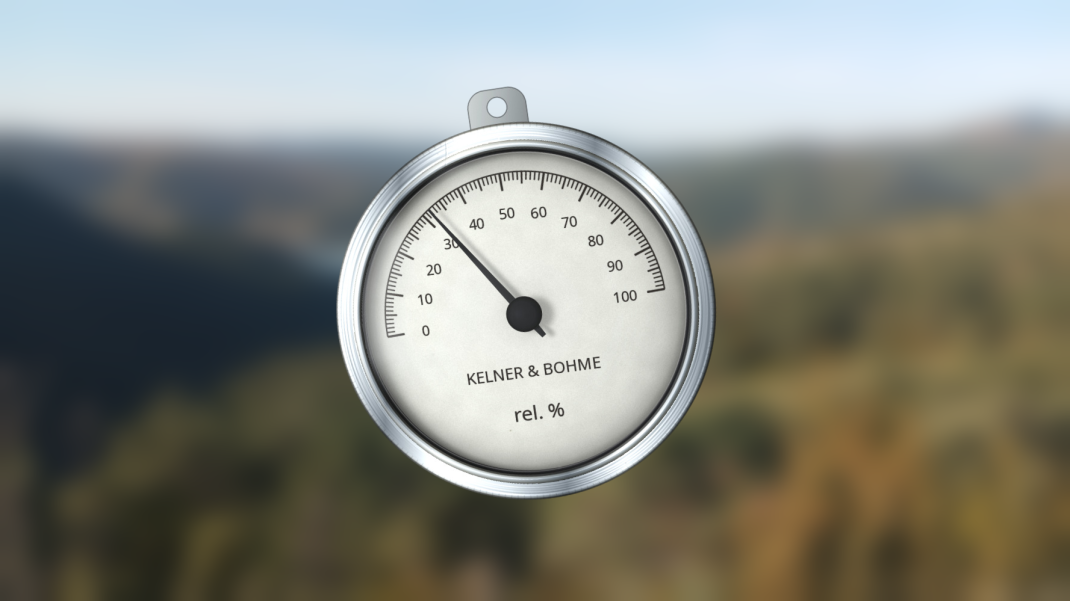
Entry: 32
